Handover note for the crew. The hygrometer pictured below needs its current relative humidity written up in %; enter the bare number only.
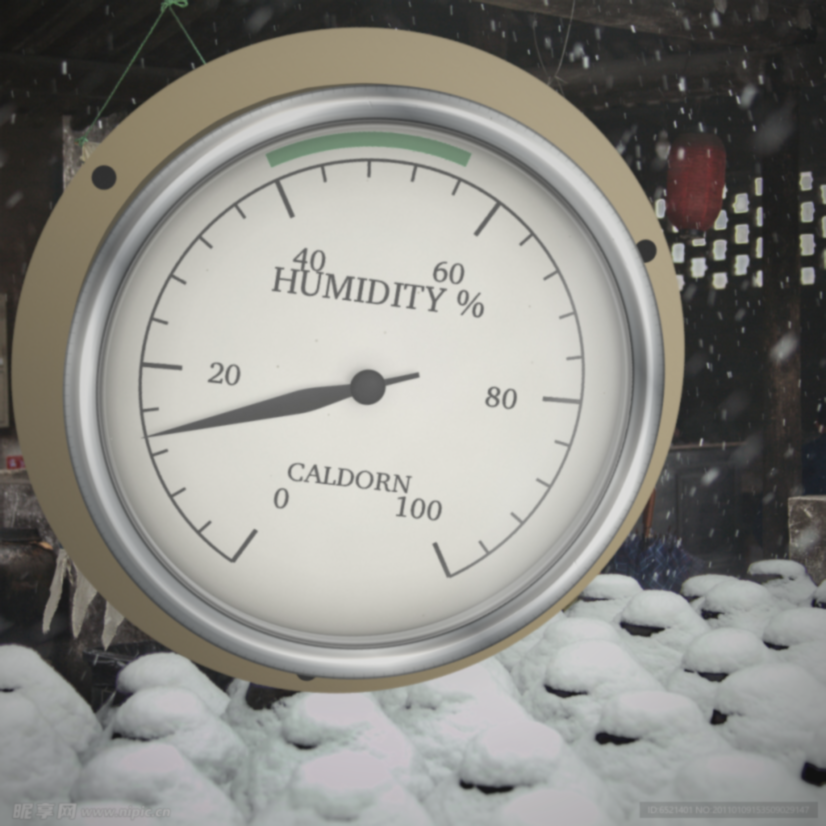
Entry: 14
